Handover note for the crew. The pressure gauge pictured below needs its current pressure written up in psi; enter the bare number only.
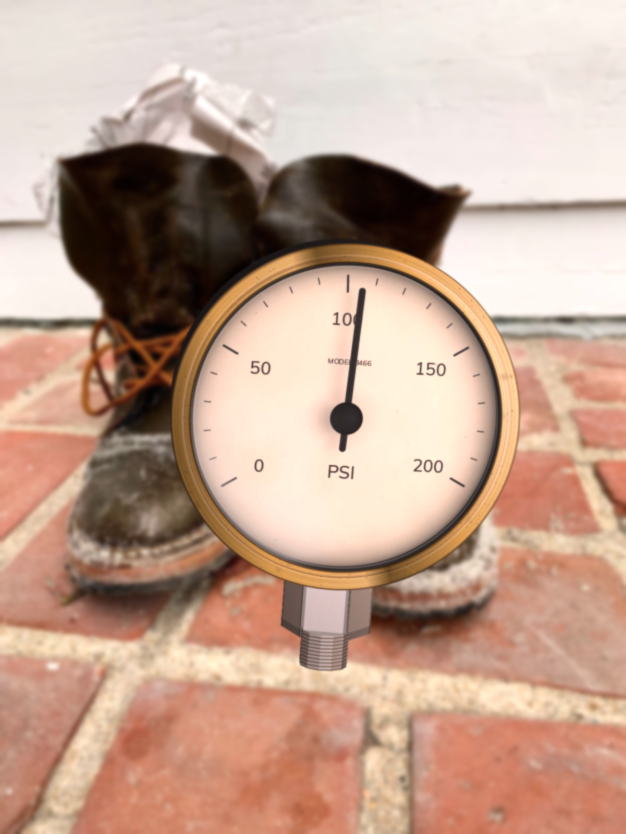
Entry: 105
